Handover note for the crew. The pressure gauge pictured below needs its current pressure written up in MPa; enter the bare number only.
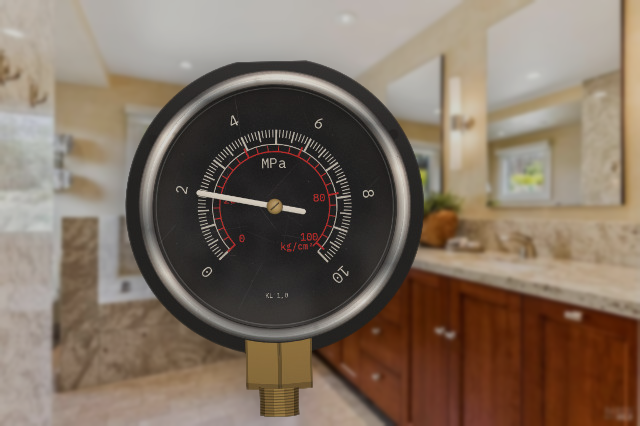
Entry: 2
